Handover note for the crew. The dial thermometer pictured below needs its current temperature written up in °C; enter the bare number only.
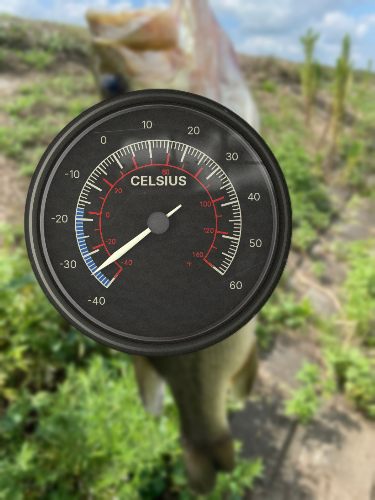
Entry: -35
